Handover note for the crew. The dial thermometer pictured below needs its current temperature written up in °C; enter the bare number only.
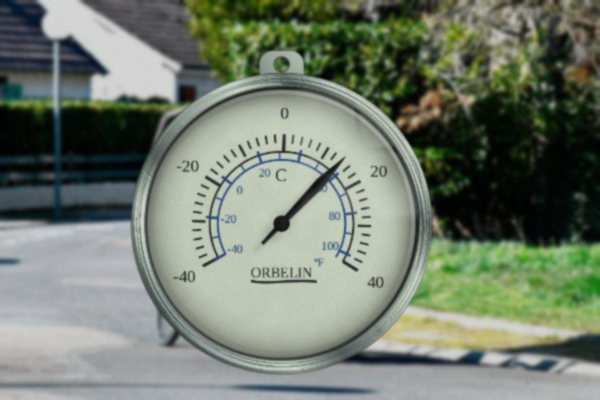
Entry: 14
